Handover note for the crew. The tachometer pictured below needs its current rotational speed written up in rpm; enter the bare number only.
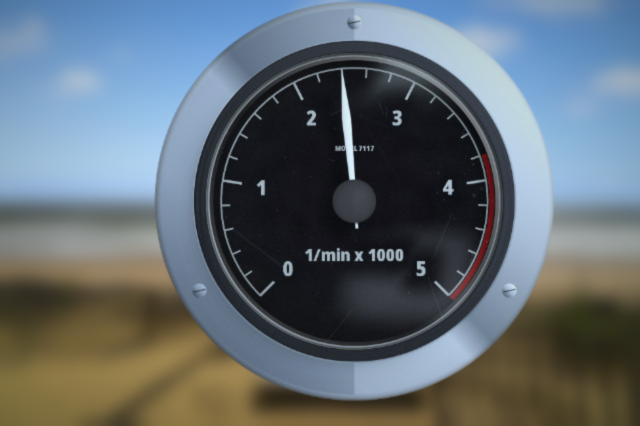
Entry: 2400
